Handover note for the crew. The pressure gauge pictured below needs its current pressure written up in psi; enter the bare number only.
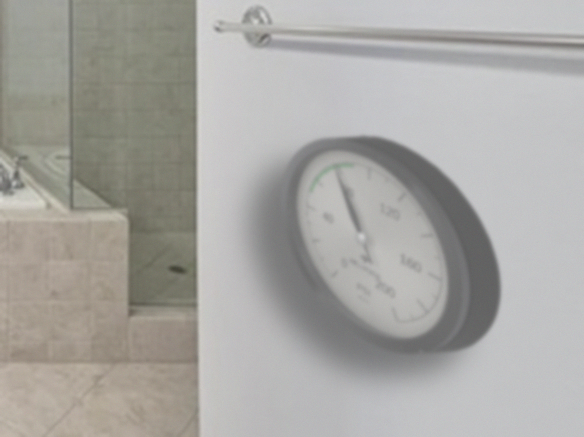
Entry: 80
